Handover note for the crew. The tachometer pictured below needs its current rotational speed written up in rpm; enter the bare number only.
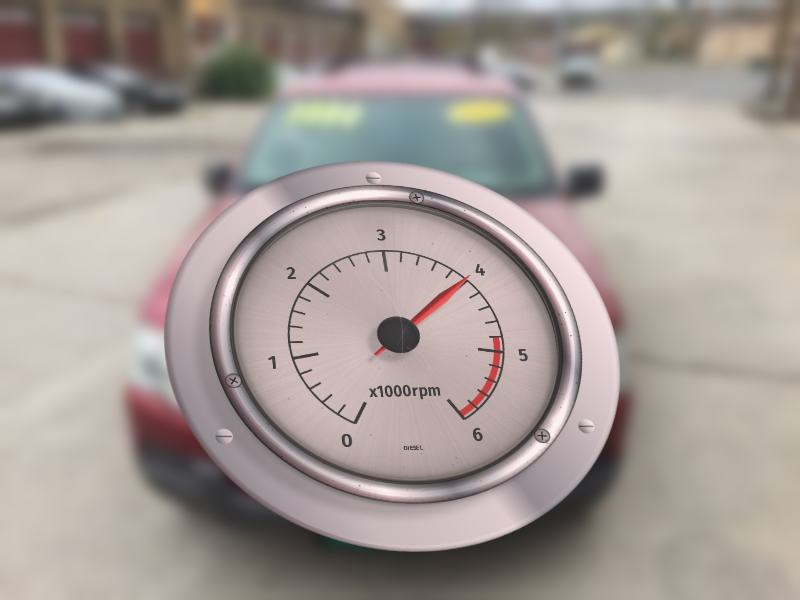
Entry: 4000
